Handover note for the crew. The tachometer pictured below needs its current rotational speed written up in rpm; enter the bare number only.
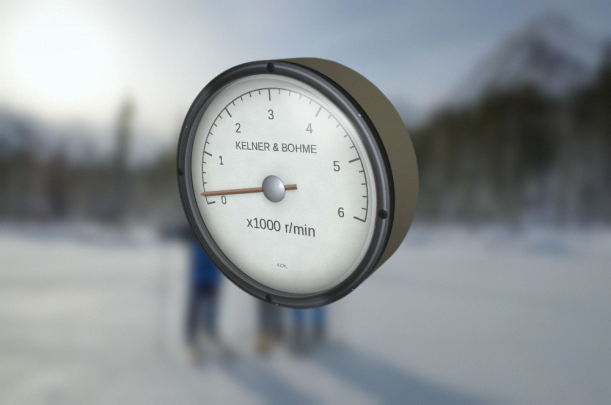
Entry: 200
